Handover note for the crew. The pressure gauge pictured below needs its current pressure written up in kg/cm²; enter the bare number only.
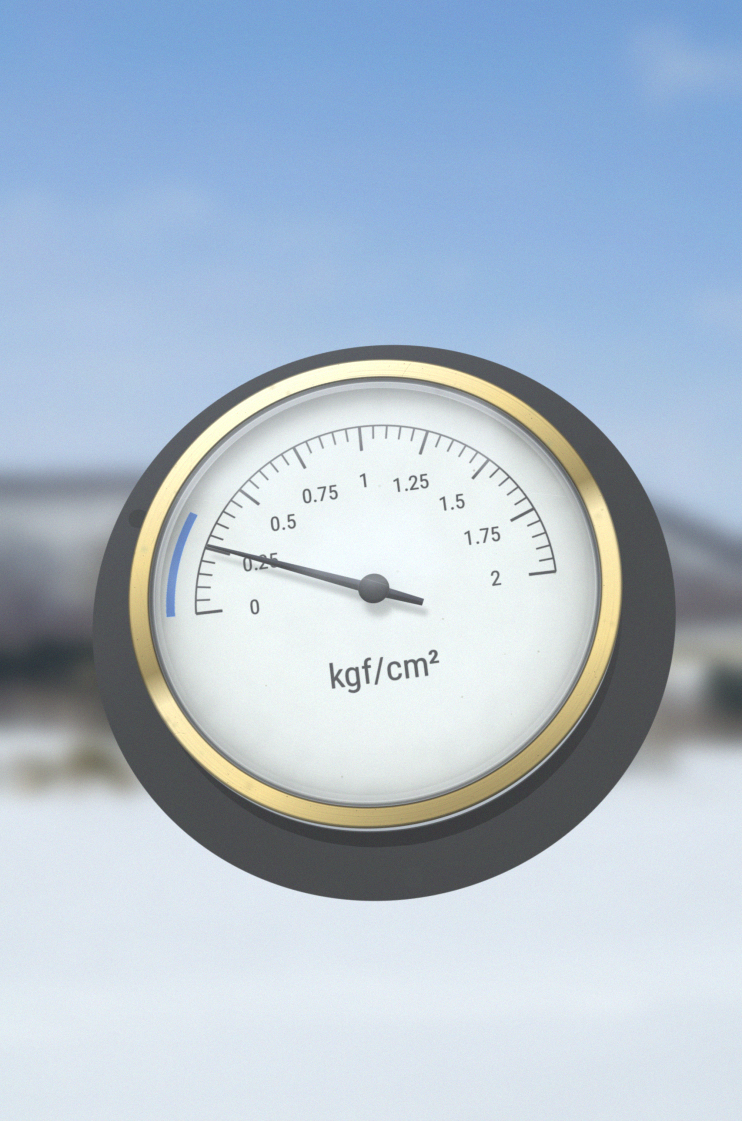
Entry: 0.25
